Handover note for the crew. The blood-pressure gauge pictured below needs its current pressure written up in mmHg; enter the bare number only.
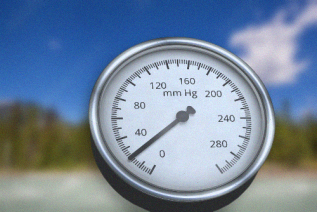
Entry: 20
